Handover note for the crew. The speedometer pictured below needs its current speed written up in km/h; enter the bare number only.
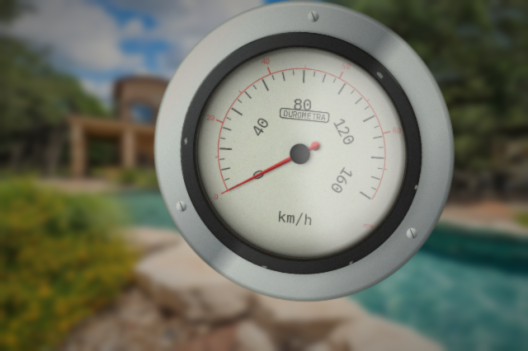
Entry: 0
